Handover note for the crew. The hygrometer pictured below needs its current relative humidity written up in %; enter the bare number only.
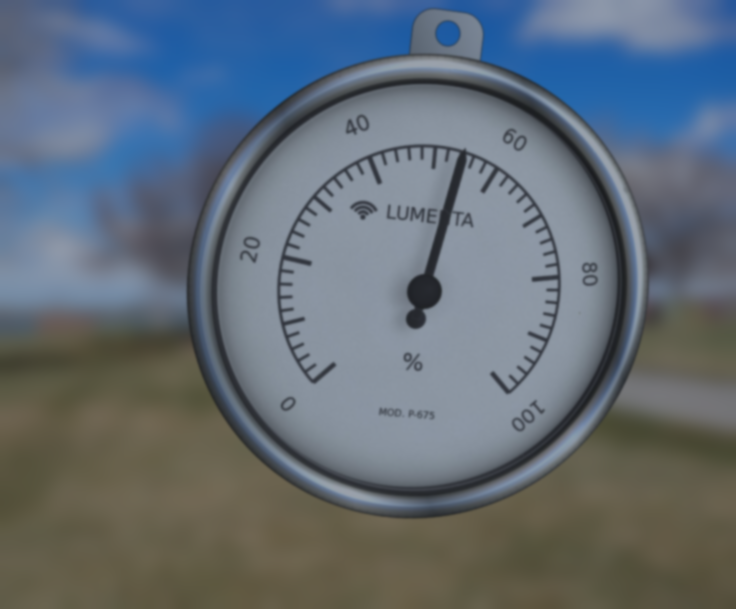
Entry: 54
